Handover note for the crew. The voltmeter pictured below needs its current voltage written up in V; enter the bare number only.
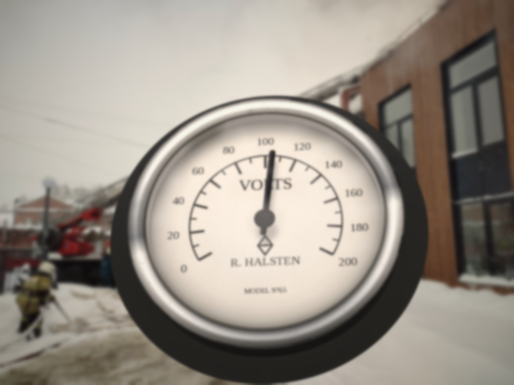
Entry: 105
